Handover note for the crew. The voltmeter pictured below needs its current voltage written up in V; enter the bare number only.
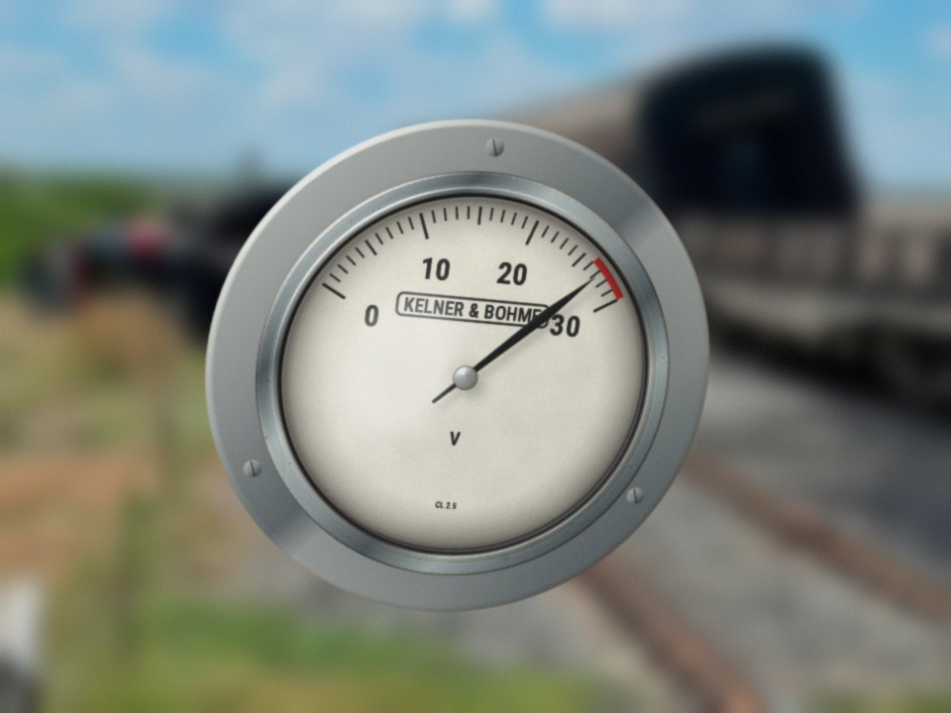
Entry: 27
